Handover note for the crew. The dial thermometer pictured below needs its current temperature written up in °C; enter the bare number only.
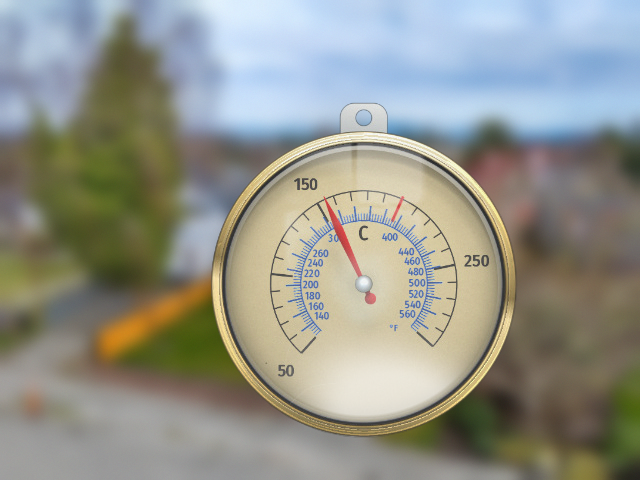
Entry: 155
